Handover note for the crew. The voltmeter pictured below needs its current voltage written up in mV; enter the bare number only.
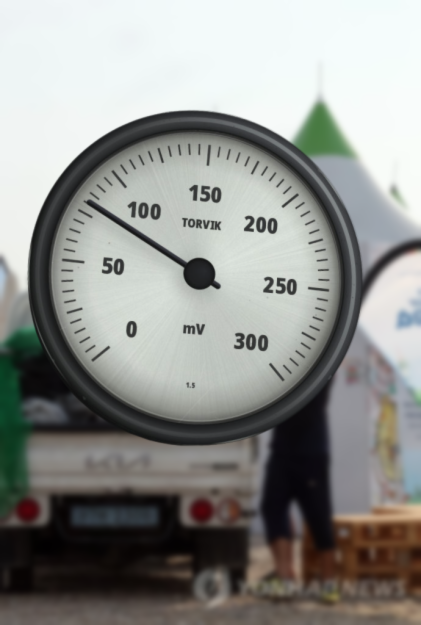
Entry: 80
